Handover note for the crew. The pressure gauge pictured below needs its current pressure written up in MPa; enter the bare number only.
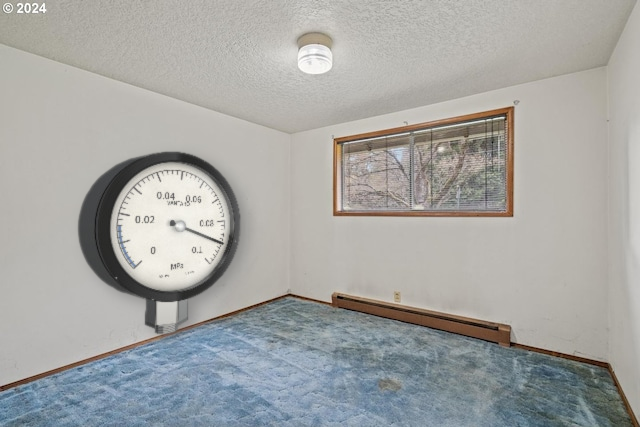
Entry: 0.09
